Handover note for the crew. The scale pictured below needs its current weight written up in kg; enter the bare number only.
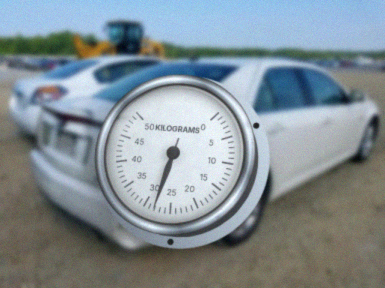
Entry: 28
